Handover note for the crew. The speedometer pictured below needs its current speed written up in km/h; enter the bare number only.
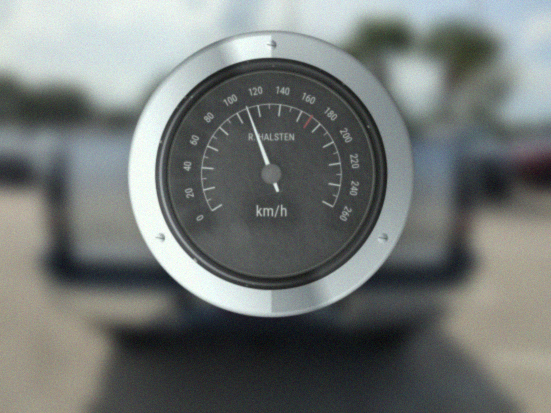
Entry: 110
